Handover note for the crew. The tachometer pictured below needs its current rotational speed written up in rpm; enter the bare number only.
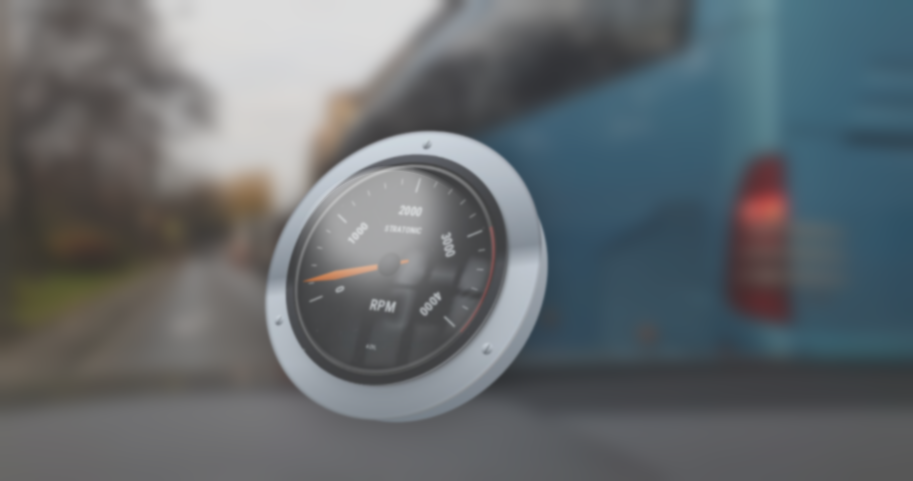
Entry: 200
